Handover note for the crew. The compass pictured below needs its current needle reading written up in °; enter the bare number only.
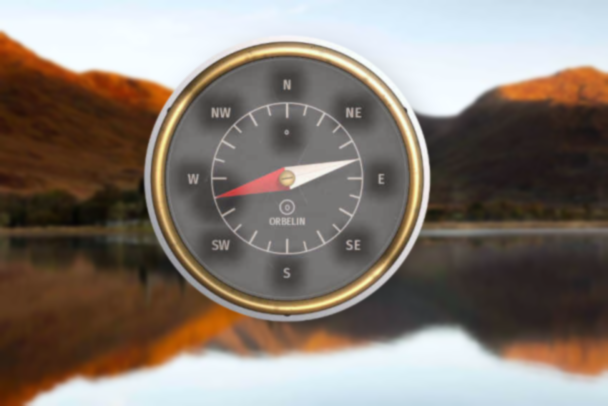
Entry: 255
